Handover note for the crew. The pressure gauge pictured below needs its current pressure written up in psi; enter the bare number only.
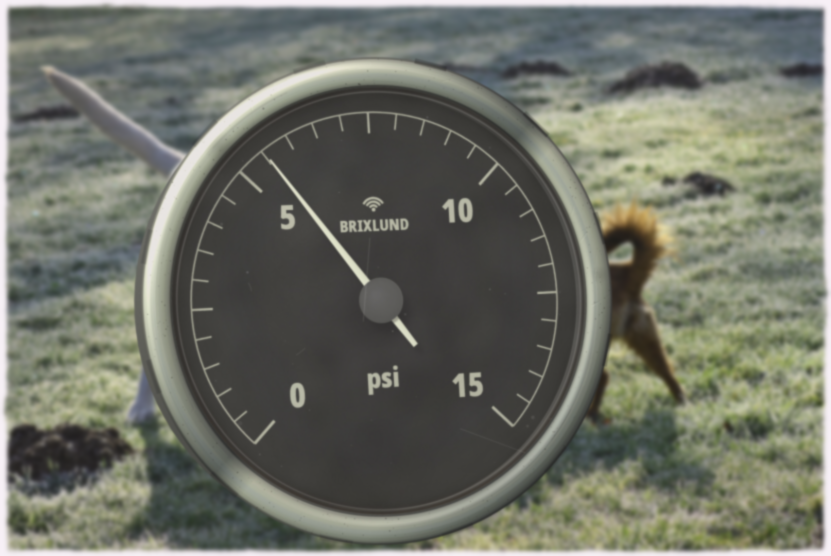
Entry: 5.5
